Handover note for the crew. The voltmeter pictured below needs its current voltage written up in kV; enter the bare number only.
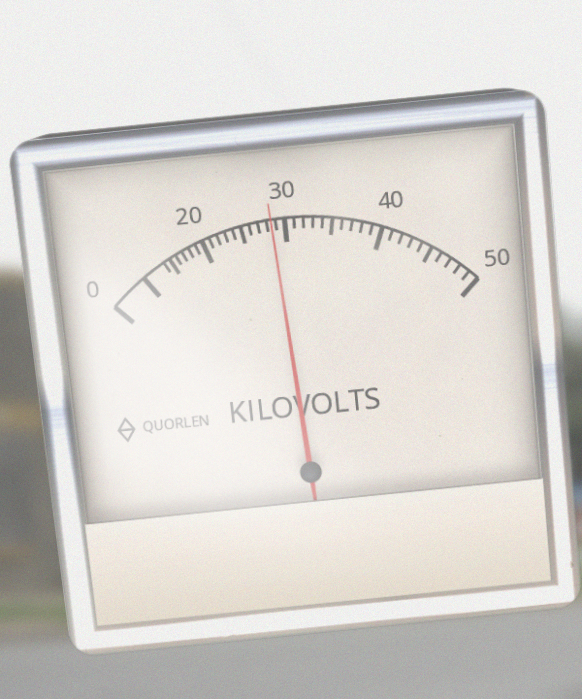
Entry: 28.5
